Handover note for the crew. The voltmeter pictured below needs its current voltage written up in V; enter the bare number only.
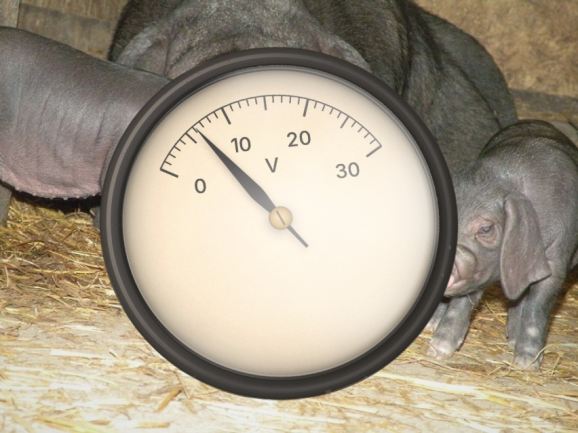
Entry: 6
